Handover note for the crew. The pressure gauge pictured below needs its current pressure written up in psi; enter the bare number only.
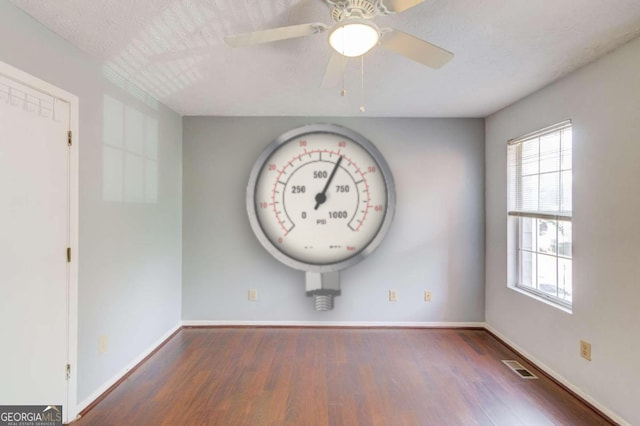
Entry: 600
